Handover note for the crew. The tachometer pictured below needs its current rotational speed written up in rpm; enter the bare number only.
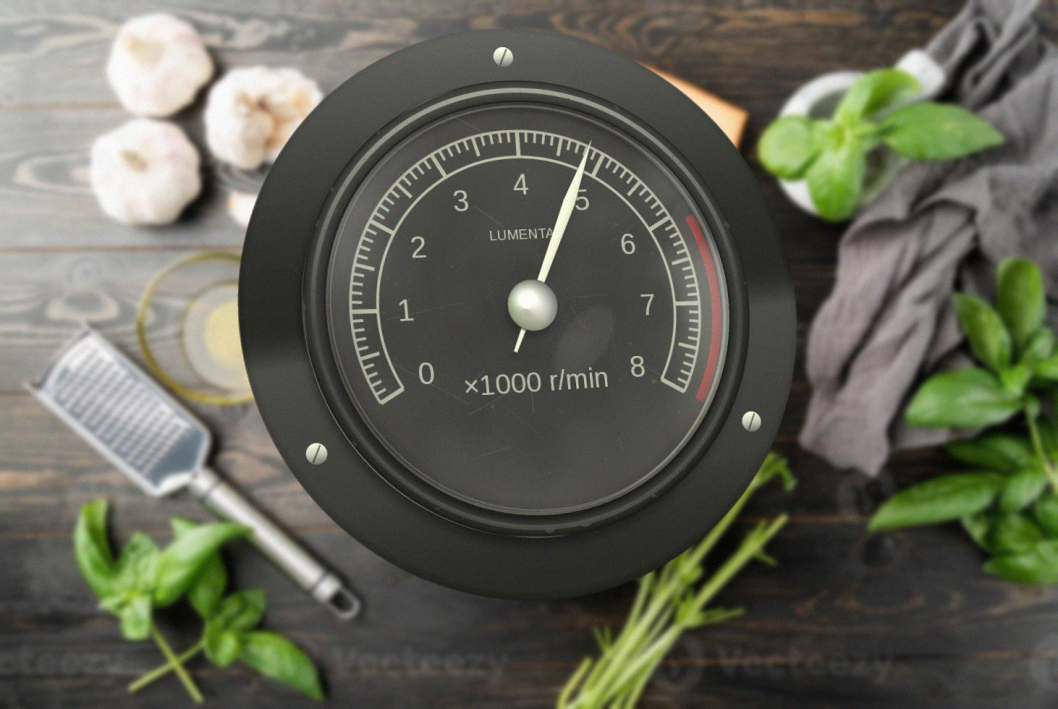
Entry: 4800
